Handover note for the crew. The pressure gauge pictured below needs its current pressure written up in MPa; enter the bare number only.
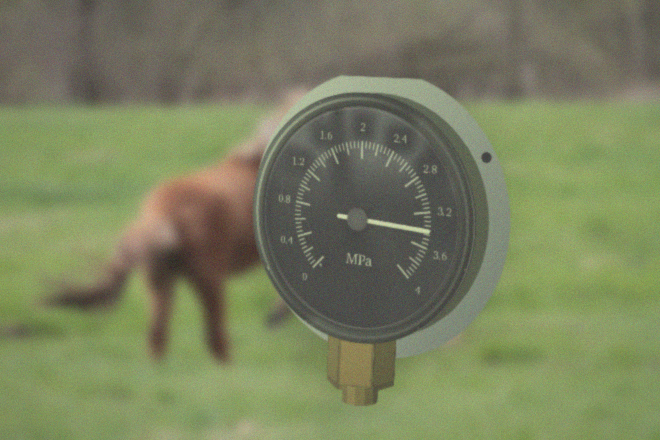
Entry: 3.4
